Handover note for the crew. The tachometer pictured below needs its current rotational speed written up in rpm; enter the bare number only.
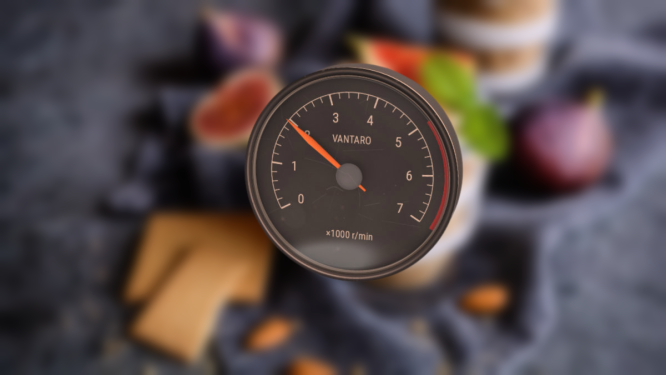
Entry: 2000
